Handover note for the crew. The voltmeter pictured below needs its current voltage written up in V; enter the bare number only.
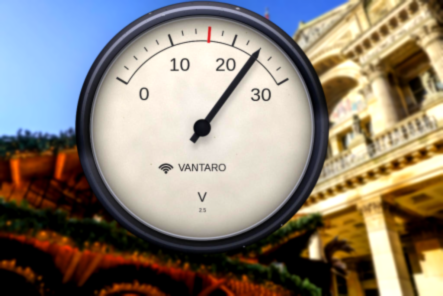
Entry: 24
